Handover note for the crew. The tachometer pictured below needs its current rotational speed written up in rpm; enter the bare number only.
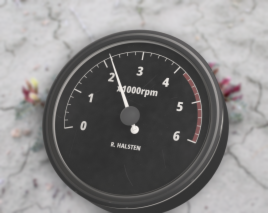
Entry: 2200
